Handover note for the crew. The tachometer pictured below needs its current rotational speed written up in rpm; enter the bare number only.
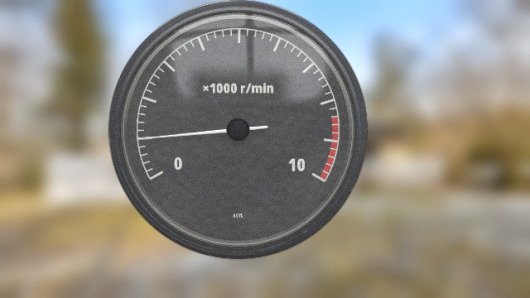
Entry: 1000
